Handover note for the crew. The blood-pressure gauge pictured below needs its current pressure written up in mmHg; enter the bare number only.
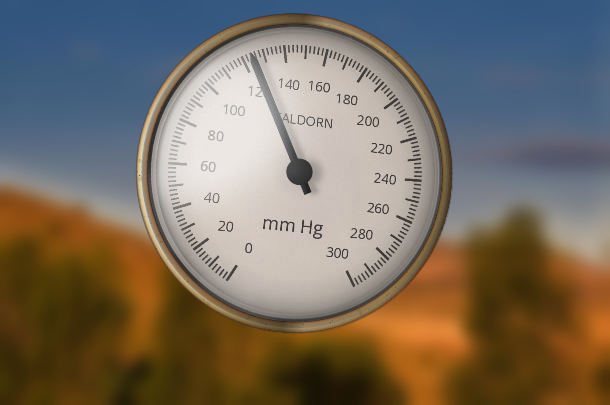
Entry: 124
